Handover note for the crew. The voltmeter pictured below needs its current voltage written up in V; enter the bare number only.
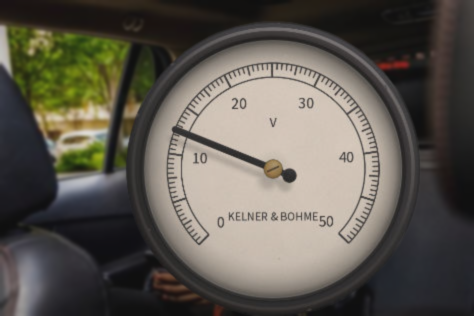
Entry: 12.5
